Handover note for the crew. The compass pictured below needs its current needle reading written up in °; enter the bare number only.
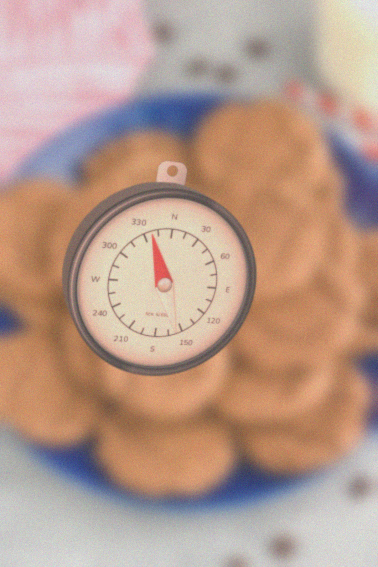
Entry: 337.5
